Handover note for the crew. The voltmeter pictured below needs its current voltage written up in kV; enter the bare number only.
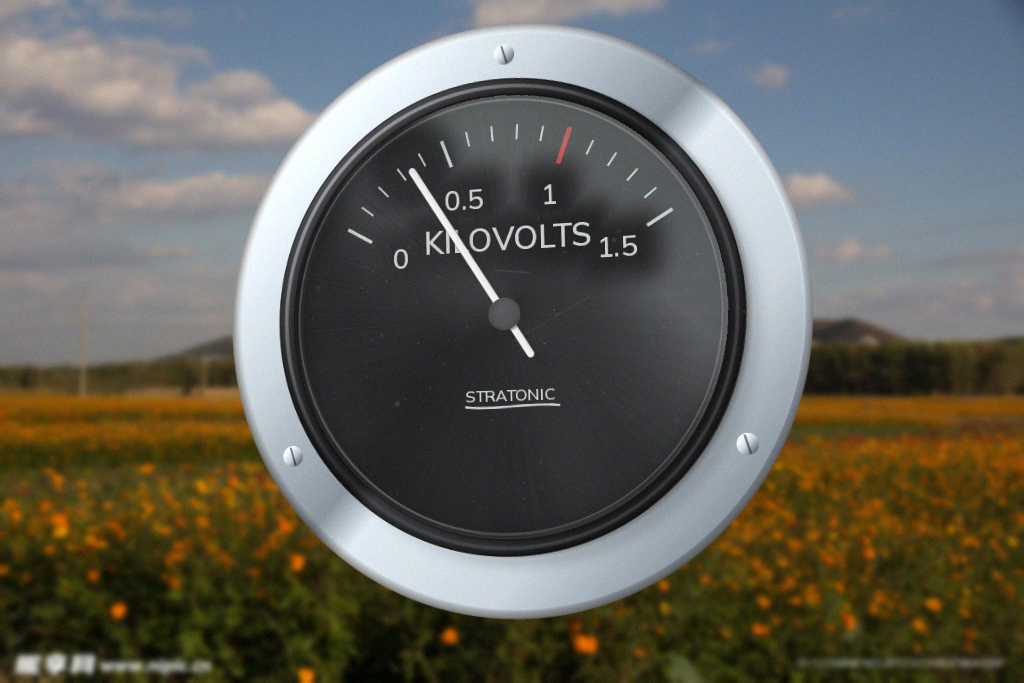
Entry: 0.35
